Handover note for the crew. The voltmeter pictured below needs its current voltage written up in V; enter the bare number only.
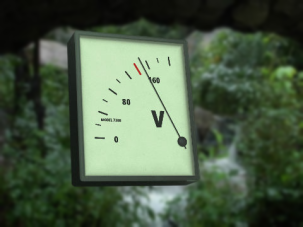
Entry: 150
